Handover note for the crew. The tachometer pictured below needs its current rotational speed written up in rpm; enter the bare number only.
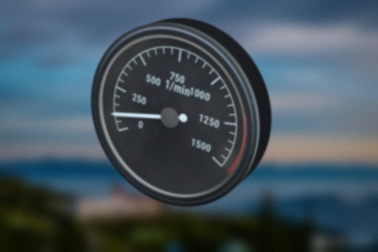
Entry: 100
